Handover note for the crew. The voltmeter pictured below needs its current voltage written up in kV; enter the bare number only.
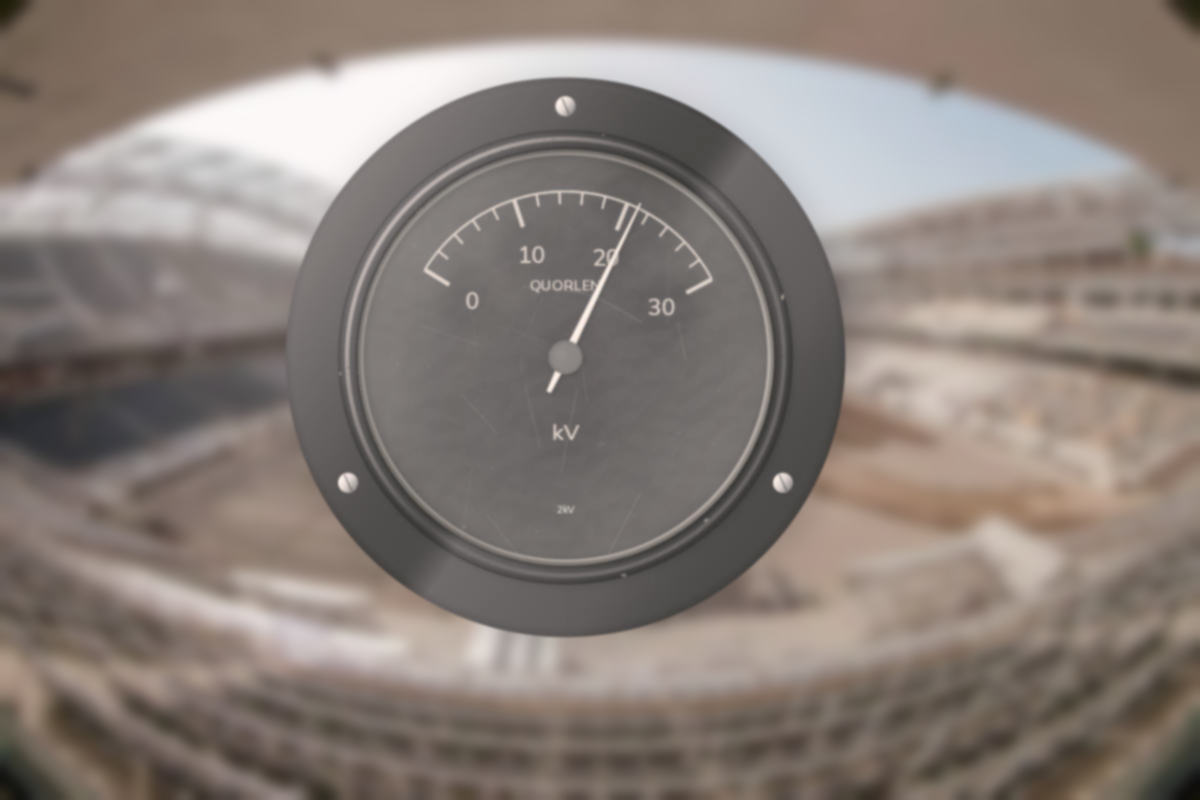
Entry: 21
